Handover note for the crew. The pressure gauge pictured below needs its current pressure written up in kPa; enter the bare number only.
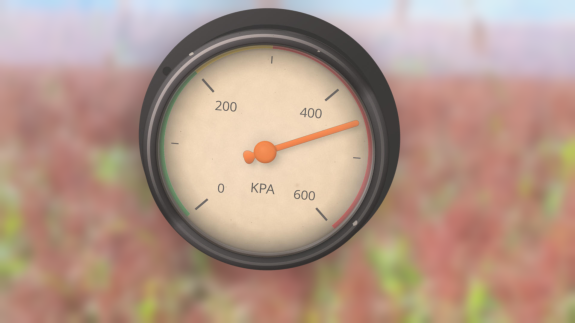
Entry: 450
